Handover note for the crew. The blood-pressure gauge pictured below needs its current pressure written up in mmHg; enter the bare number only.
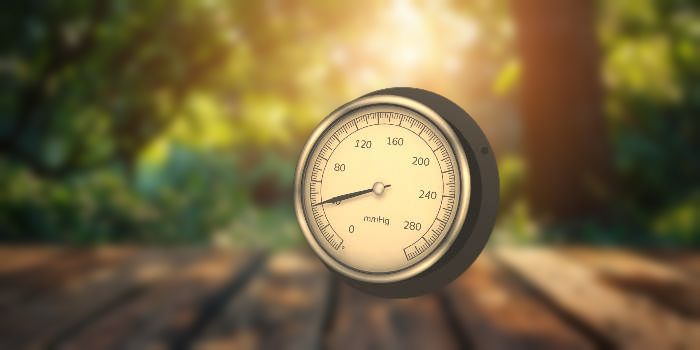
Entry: 40
